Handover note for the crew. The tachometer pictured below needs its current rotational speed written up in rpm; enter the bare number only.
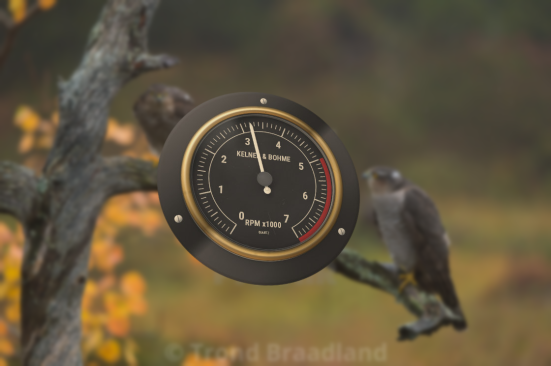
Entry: 3200
